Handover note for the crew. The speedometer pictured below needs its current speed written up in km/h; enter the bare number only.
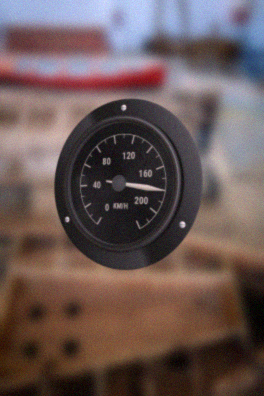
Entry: 180
